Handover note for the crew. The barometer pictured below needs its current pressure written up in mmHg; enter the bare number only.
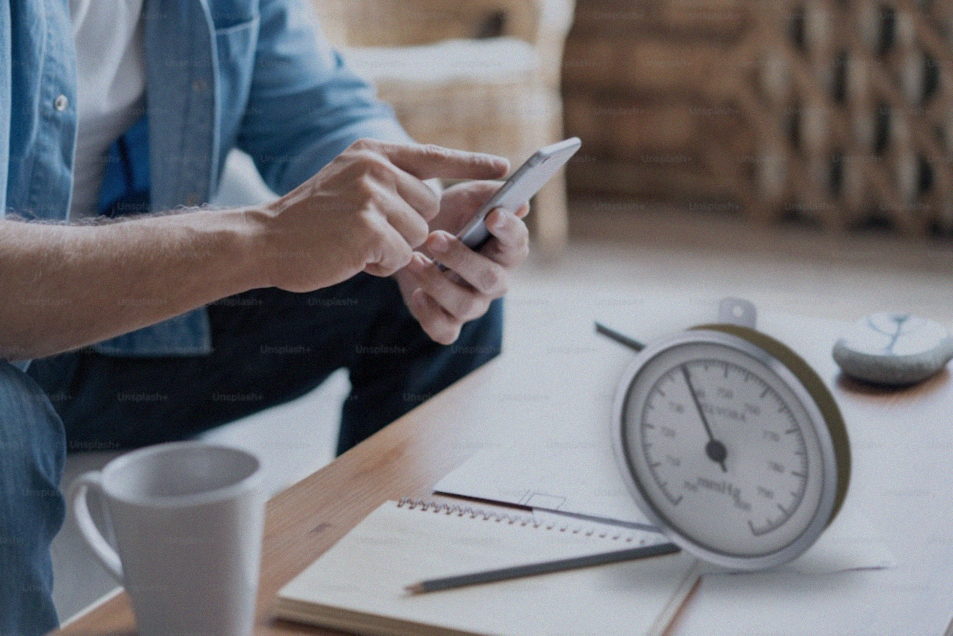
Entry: 740
